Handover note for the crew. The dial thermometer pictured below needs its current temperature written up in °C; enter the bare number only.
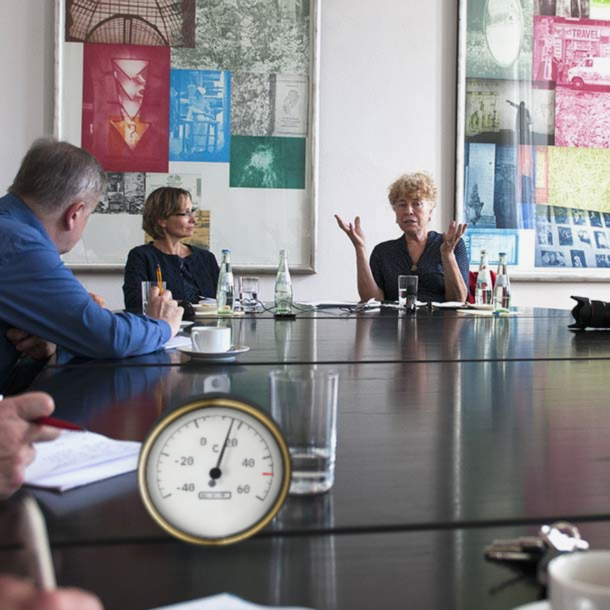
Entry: 16
